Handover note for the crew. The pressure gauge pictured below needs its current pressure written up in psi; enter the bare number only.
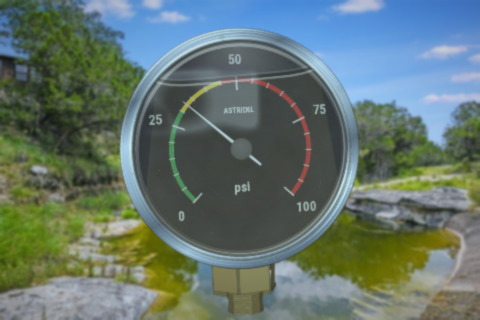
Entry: 32.5
